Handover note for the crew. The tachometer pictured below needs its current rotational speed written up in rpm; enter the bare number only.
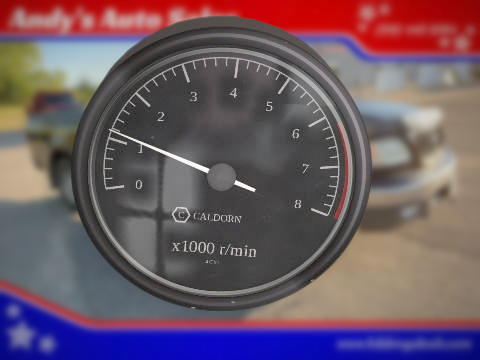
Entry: 1200
